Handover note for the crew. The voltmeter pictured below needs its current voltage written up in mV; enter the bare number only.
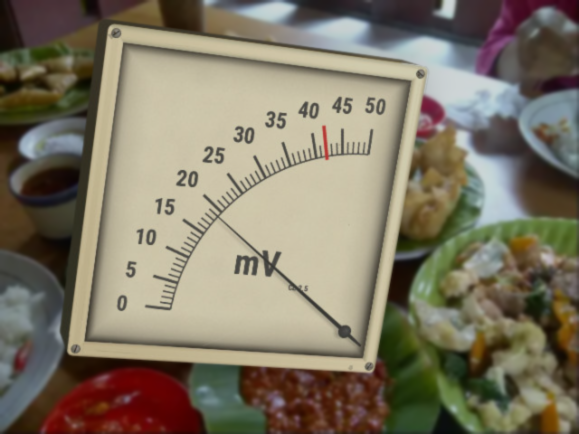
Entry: 19
